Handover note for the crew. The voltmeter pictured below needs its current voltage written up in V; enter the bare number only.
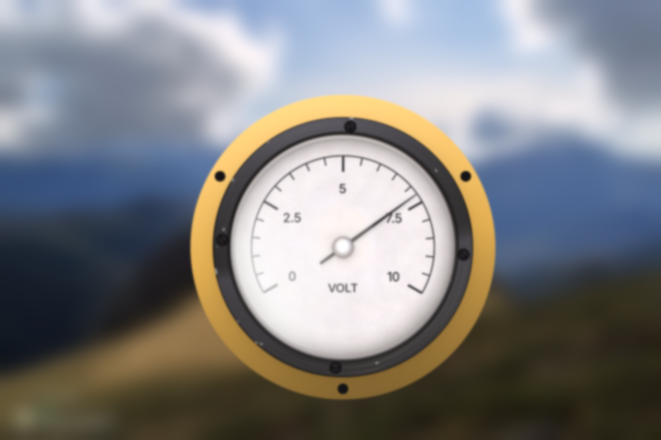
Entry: 7.25
